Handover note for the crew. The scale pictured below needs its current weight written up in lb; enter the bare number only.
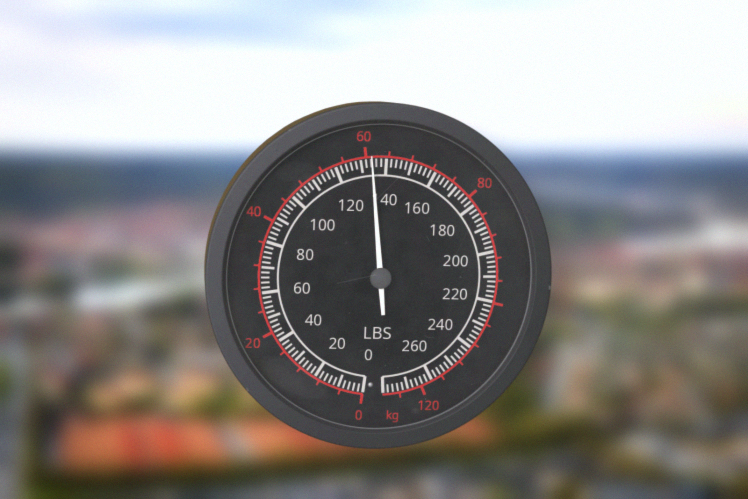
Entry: 134
